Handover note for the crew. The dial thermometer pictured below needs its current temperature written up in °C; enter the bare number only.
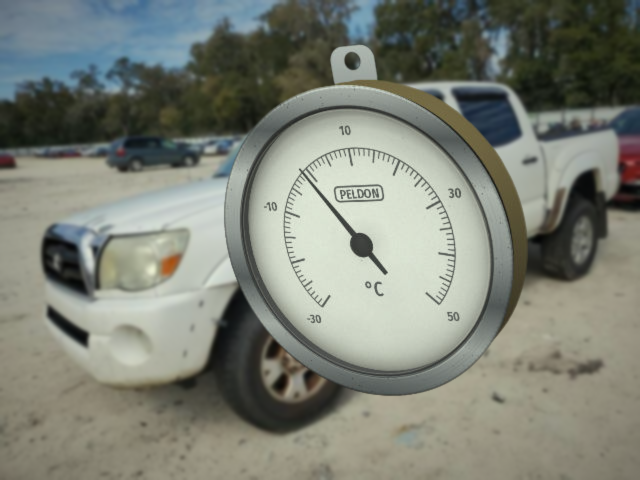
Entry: 0
